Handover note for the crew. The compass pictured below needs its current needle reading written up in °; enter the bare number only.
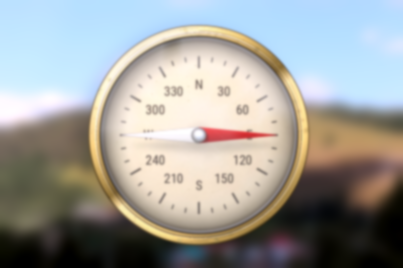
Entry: 90
